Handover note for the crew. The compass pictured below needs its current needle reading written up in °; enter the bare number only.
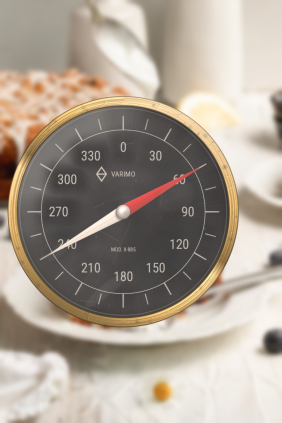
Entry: 60
